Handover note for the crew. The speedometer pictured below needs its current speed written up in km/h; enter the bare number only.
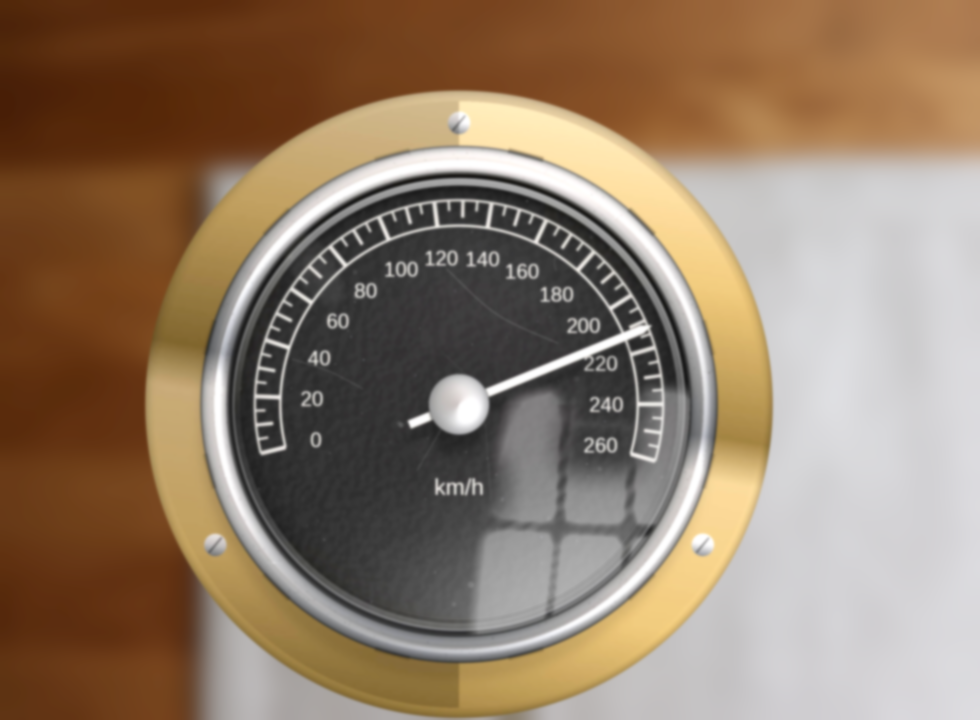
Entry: 212.5
